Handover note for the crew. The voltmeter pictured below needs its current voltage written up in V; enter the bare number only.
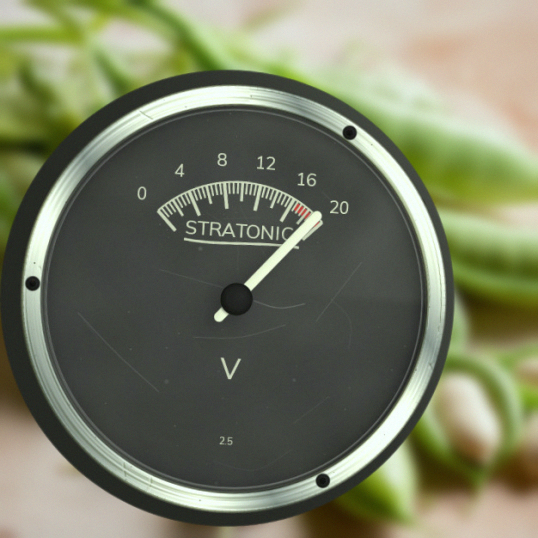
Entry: 19
